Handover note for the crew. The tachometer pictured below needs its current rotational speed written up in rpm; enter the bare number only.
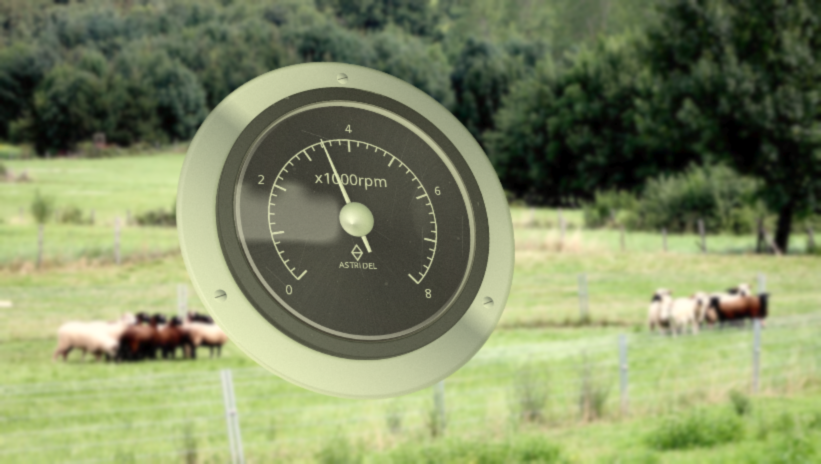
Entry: 3400
